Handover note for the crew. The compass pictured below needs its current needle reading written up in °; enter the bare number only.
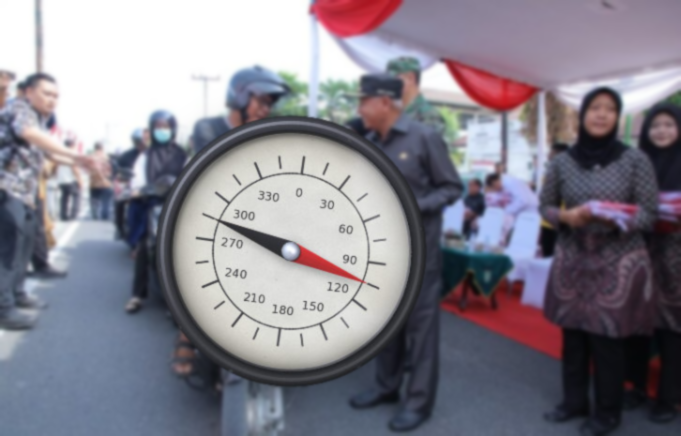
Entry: 105
